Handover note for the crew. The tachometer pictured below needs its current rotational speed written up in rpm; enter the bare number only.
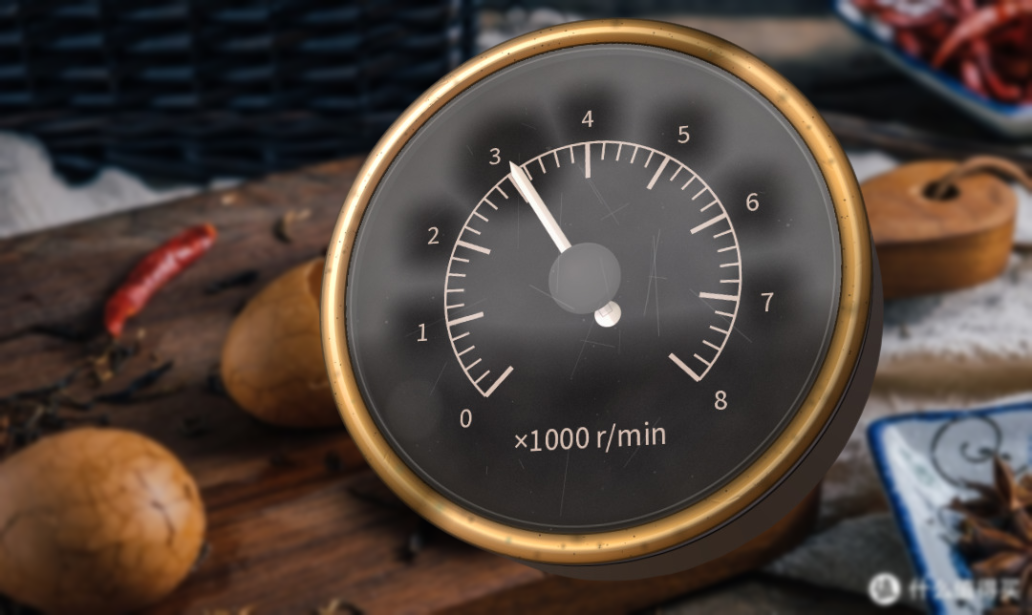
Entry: 3100
